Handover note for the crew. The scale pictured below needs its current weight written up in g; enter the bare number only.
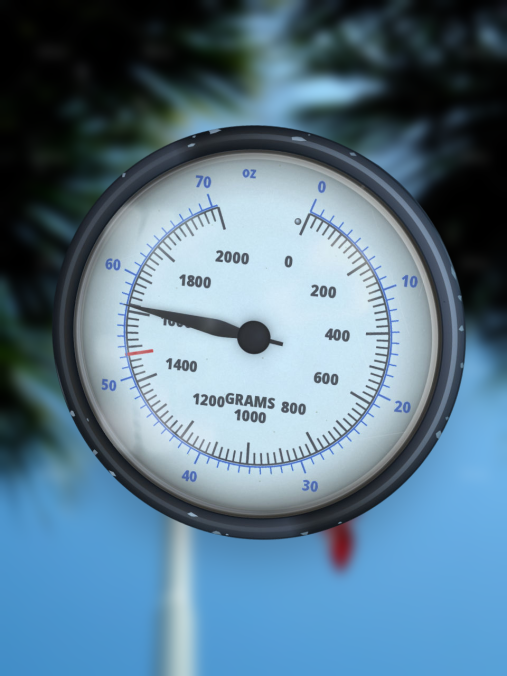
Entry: 1620
